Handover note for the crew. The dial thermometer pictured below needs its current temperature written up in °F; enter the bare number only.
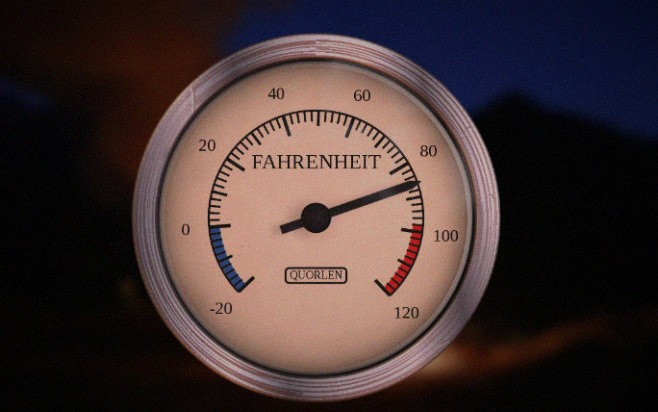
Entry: 86
